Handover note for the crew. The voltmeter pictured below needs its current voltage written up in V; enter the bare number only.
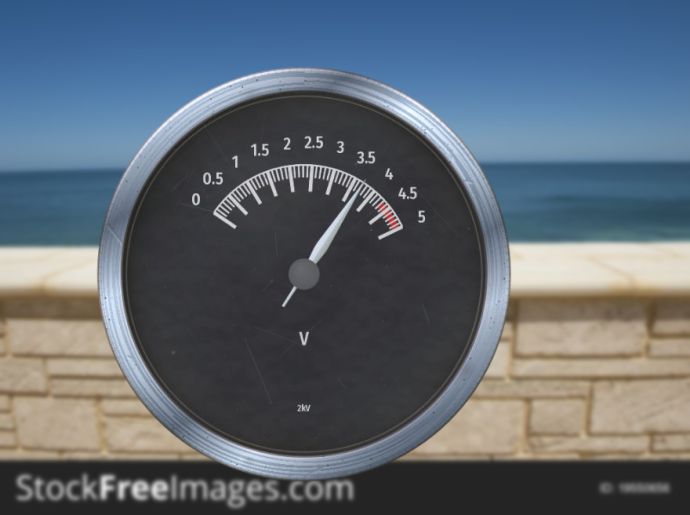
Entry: 3.7
